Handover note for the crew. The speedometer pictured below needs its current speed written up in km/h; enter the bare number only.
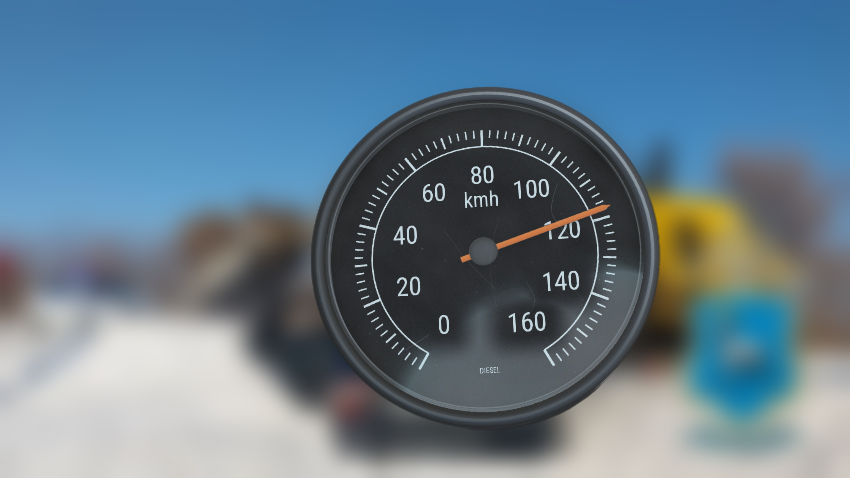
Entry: 118
